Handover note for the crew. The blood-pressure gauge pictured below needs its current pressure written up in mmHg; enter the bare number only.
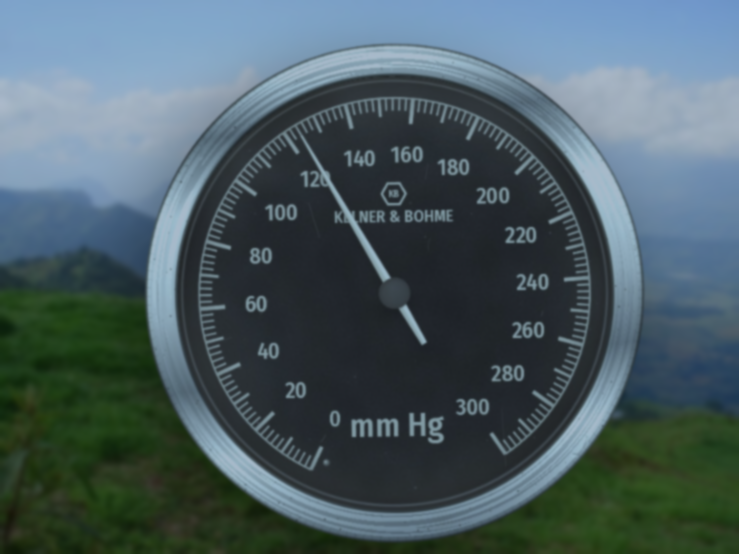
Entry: 124
